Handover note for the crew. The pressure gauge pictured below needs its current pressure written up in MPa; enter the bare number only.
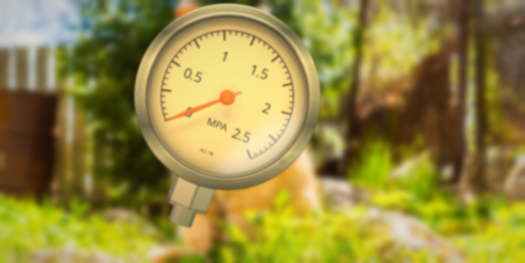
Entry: 0
